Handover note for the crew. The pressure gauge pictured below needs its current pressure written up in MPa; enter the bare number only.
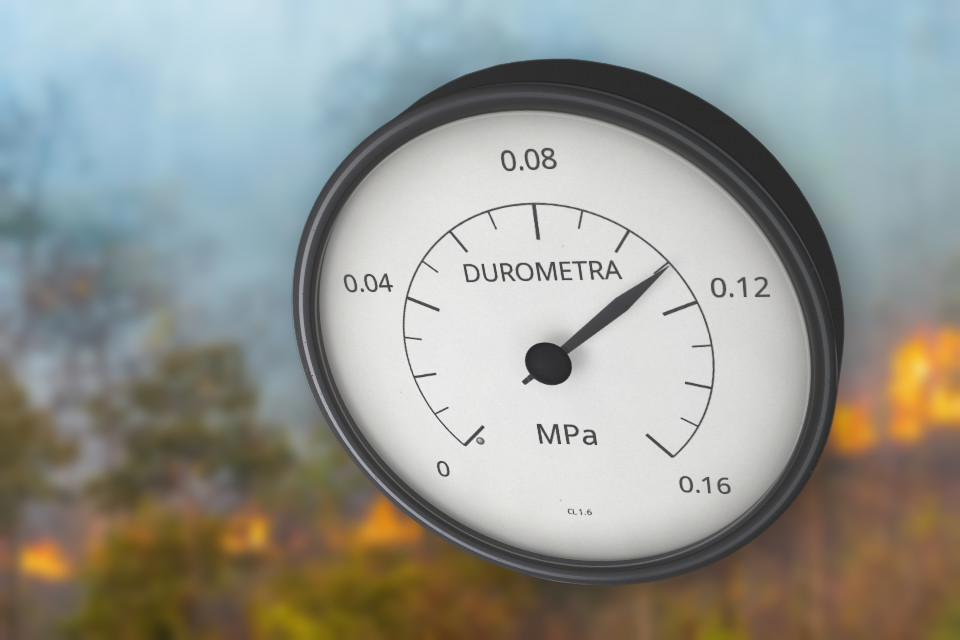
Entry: 0.11
